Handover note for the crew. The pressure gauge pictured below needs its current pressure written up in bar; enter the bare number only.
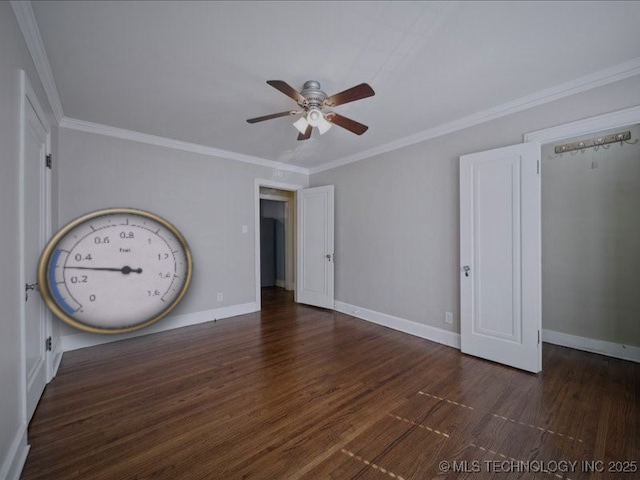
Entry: 0.3
